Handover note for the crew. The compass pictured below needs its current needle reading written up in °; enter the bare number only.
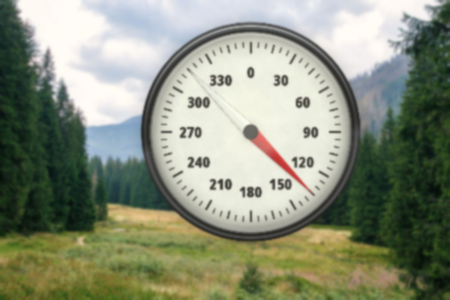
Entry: 135
